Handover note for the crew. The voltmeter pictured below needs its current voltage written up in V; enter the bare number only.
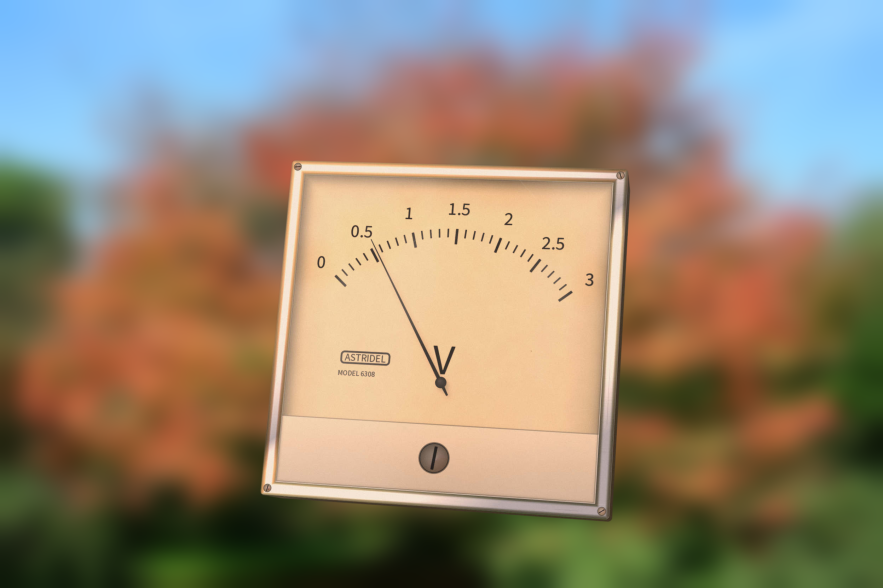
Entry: 0.55
